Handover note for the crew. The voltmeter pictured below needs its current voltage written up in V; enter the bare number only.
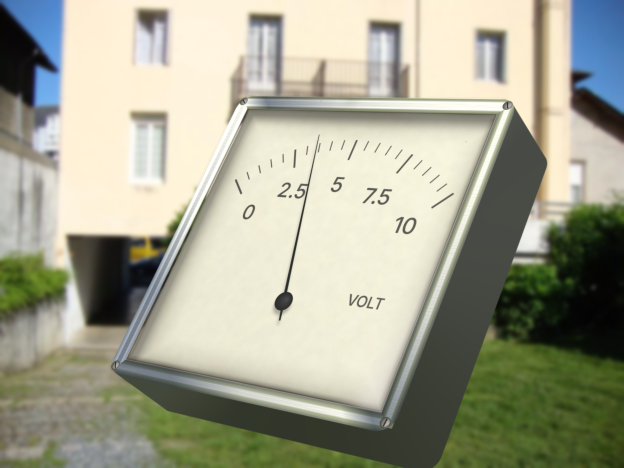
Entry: 3.5
